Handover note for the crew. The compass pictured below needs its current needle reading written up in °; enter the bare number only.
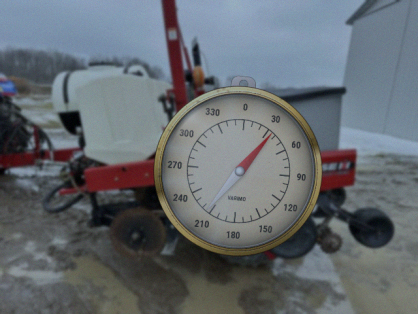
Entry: 35
